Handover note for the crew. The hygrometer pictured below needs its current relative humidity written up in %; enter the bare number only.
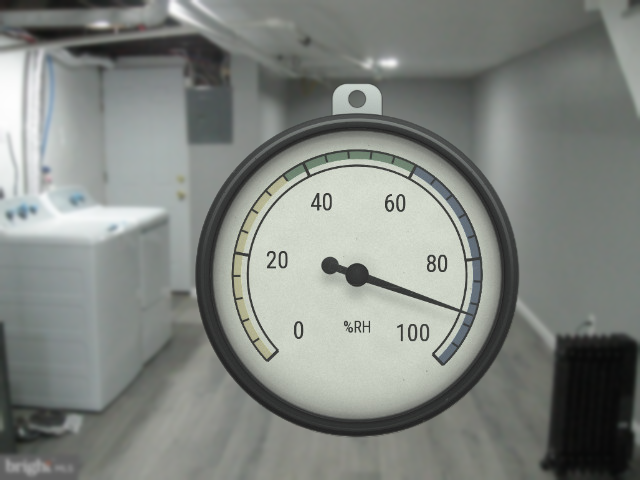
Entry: 90
